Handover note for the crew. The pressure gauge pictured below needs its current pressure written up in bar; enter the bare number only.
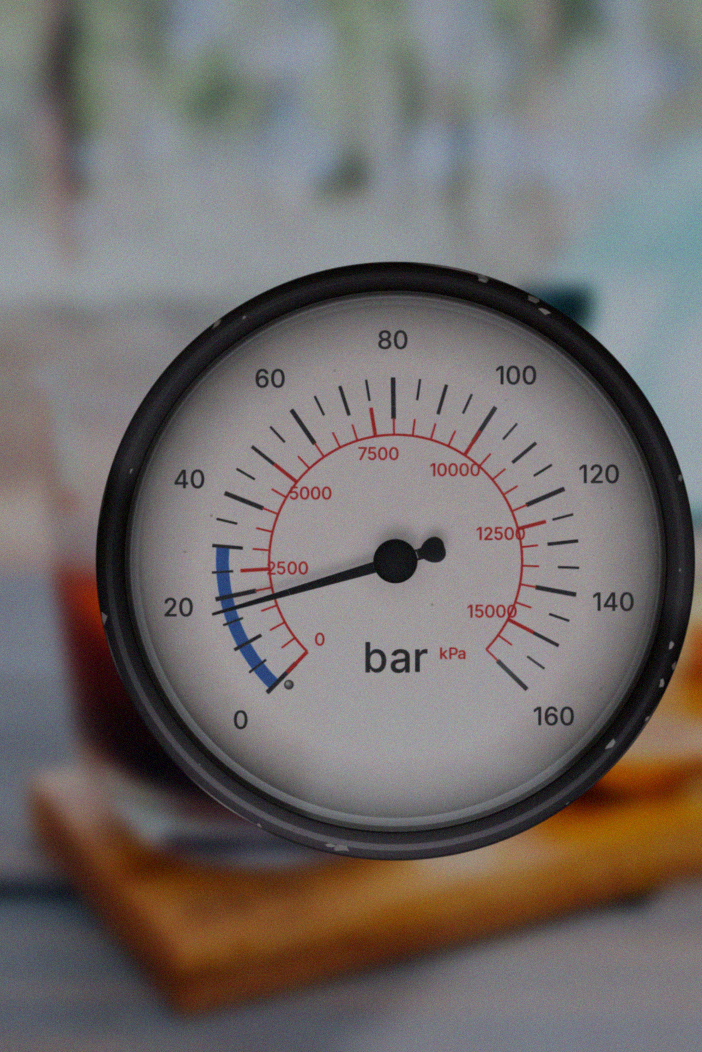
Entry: 17.5
